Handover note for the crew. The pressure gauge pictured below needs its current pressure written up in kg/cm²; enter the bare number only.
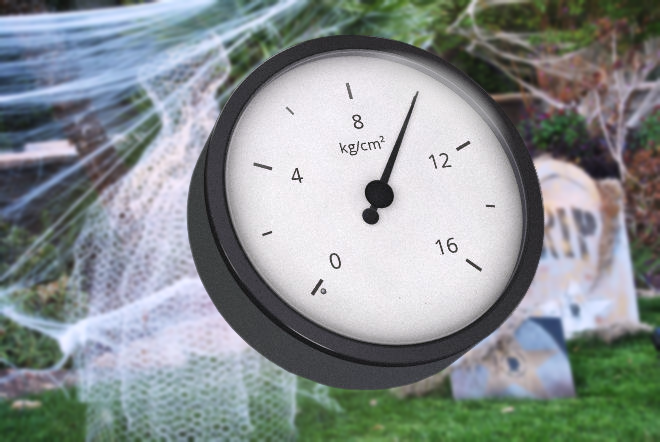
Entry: 10
